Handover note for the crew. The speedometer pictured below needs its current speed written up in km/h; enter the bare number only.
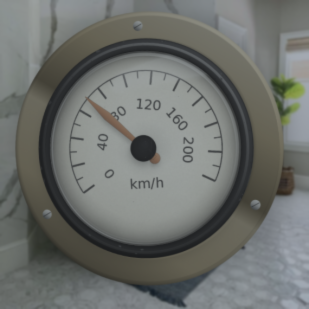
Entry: 70
